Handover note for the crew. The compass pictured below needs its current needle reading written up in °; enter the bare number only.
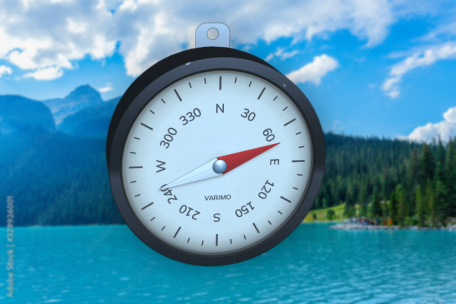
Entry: 70
